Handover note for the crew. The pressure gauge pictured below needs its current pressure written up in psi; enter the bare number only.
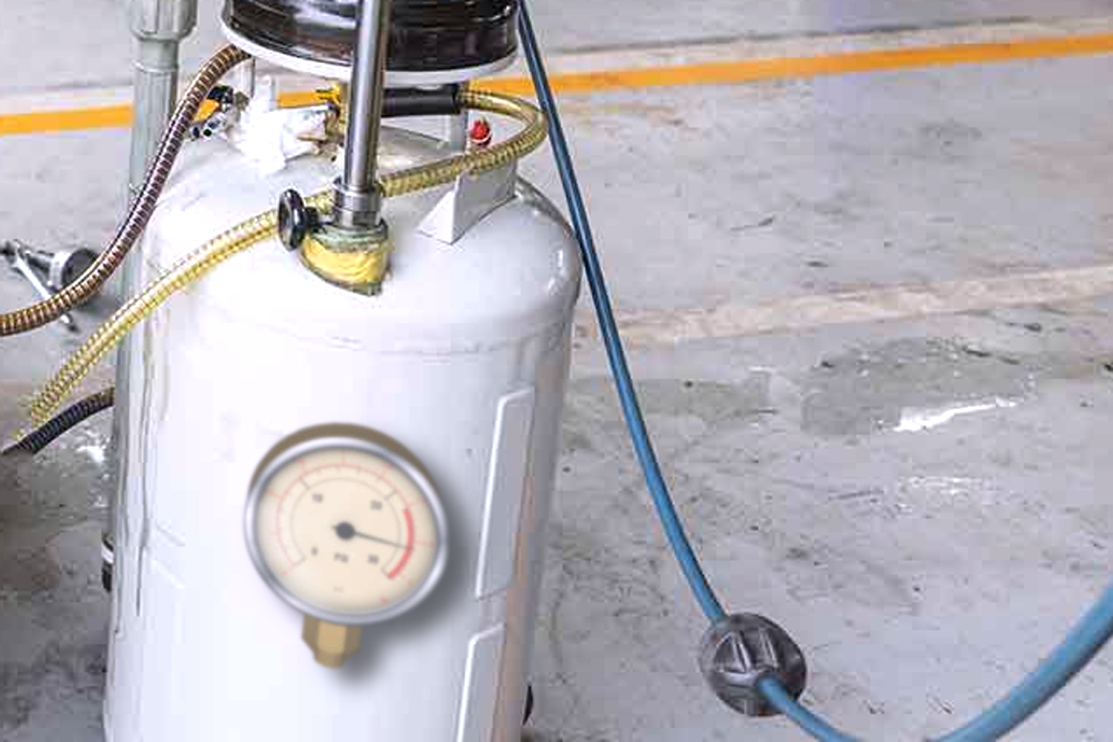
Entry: 26
